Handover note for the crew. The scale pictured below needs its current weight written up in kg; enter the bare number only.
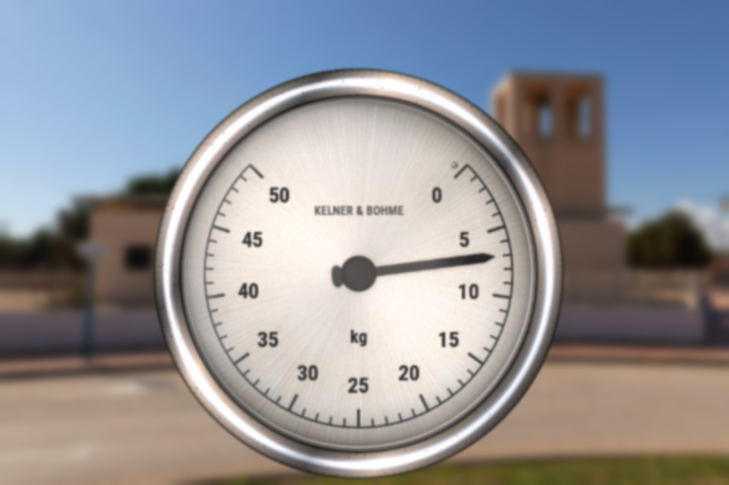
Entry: 7
